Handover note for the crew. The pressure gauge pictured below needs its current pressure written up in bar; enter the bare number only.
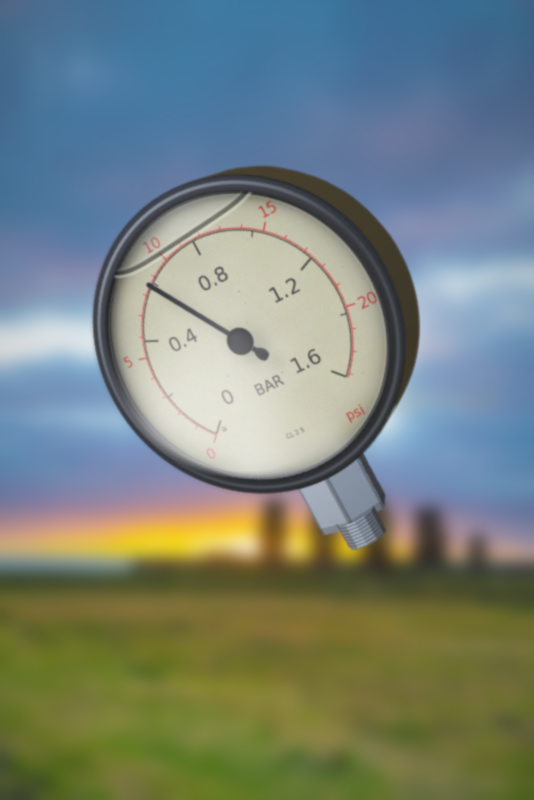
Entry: 0.6
